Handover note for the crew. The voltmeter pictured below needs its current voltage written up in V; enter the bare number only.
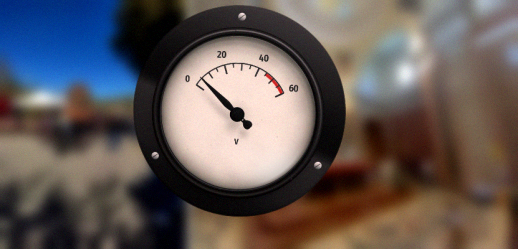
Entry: 5
